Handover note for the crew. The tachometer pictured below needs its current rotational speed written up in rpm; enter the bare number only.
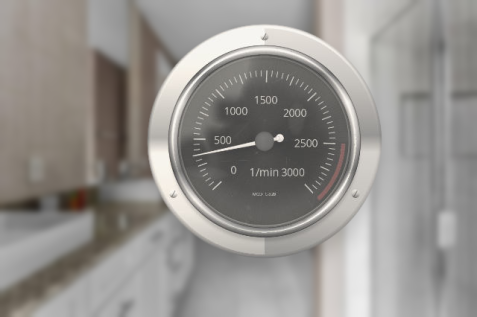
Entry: 350
